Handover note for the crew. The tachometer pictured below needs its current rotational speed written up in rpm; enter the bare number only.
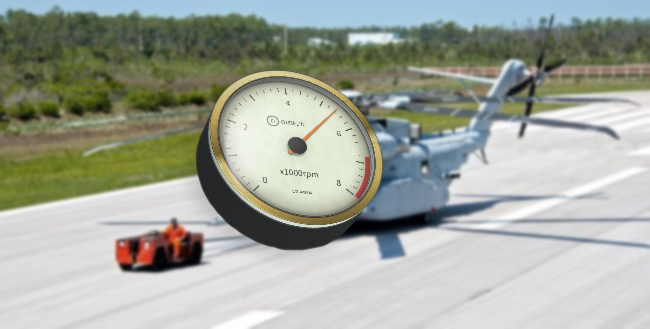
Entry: 5400
